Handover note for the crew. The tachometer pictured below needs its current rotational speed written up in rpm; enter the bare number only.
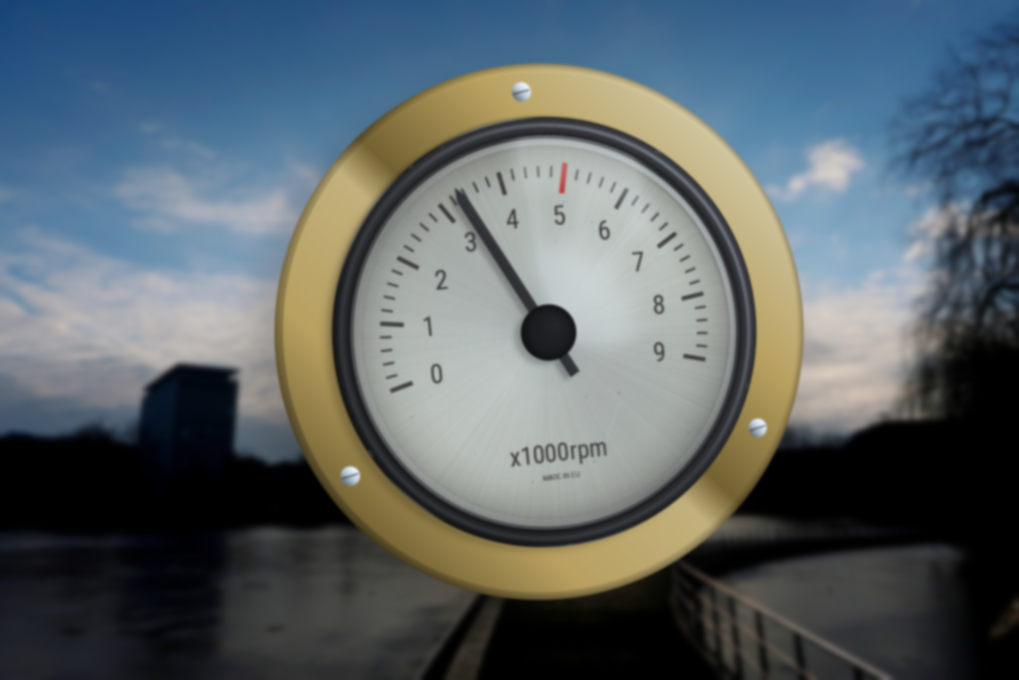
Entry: 3300
